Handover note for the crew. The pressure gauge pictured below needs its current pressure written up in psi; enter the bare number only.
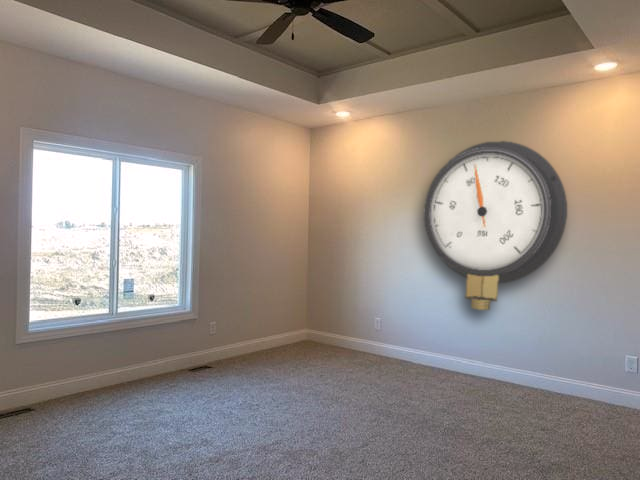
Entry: 90
